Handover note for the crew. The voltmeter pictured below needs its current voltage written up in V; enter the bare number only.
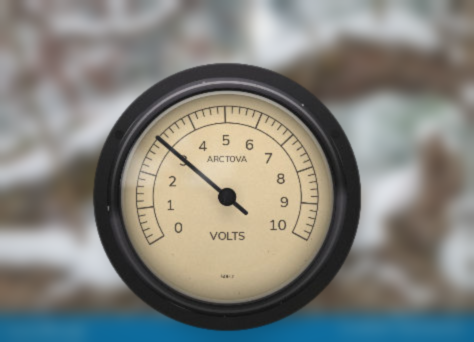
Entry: 3
